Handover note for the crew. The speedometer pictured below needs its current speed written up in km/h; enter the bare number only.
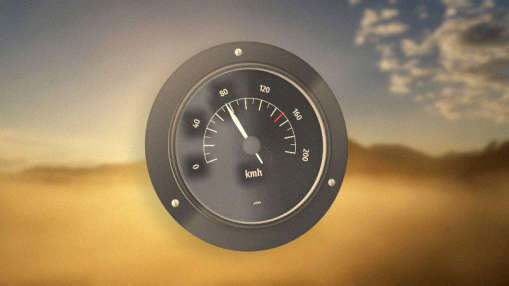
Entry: 75
